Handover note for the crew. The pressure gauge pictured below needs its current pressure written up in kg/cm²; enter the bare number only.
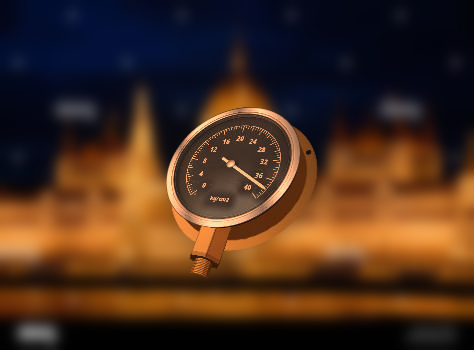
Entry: 38
